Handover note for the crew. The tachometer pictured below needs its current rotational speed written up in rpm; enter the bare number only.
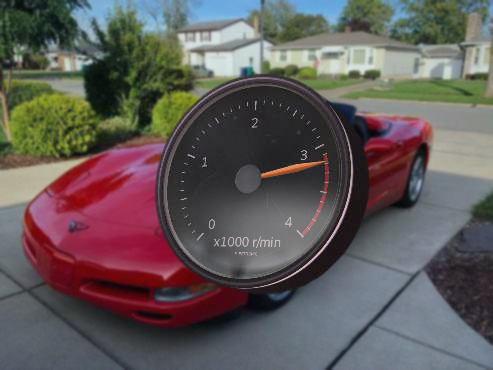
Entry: 3200
